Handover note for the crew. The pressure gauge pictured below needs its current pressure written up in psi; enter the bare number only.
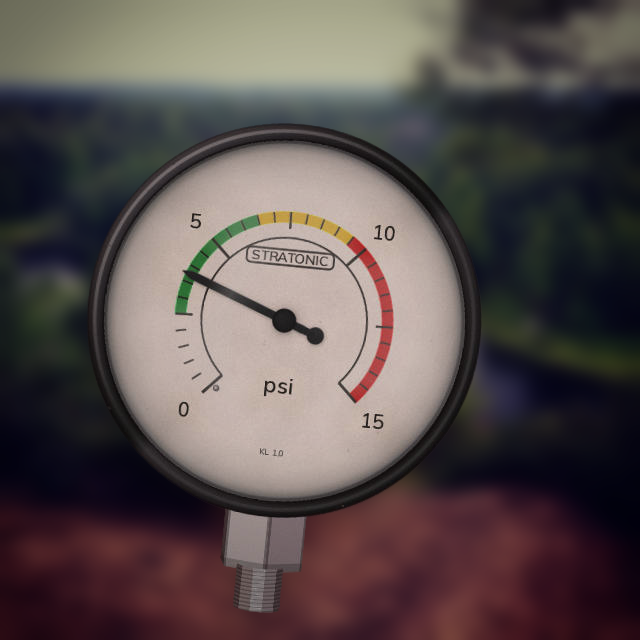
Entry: 3.75
